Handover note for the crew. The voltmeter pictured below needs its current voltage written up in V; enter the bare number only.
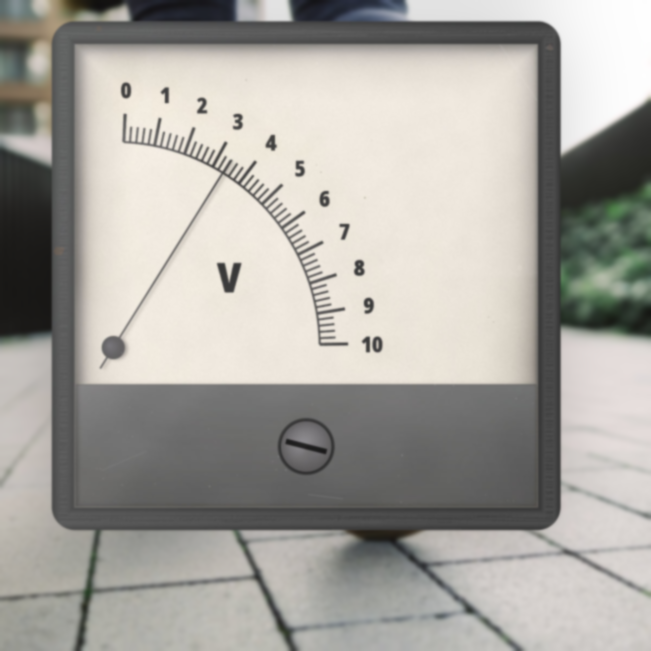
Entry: 3.4
